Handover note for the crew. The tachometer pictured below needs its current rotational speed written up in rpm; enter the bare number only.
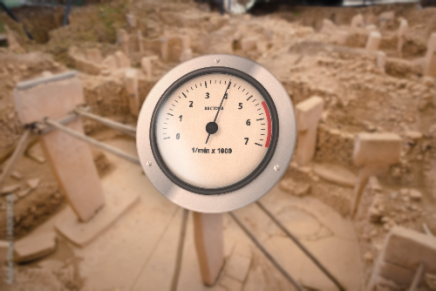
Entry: 4000
